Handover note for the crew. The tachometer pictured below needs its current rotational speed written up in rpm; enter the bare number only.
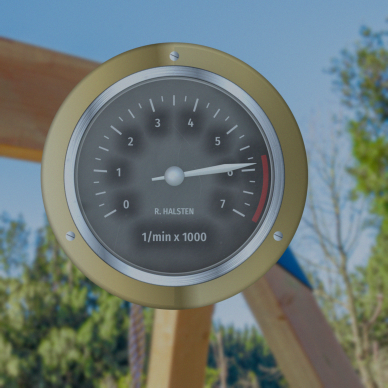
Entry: 5875
